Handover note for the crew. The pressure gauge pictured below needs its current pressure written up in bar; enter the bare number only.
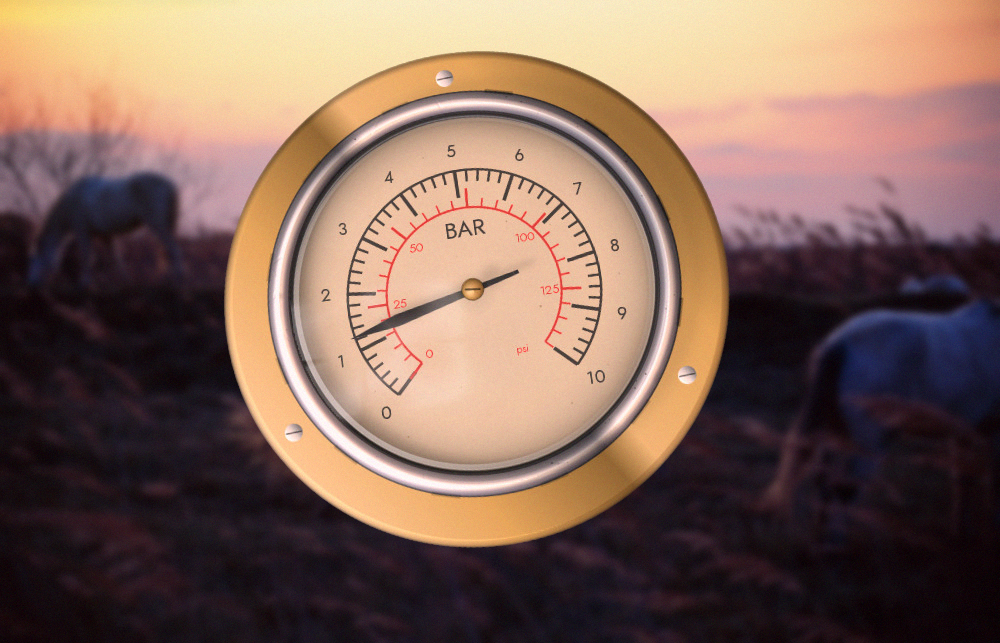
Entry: 1.2
